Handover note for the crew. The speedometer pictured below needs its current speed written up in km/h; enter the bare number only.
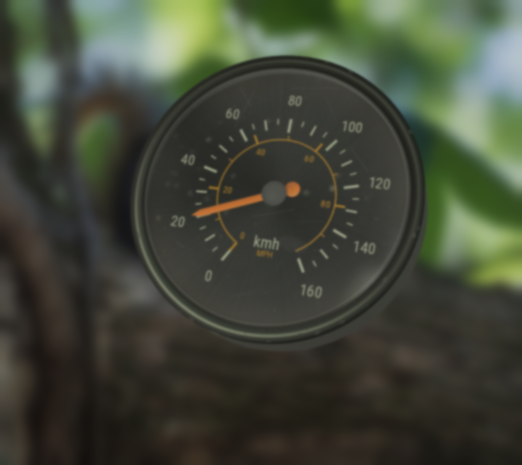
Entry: 20
